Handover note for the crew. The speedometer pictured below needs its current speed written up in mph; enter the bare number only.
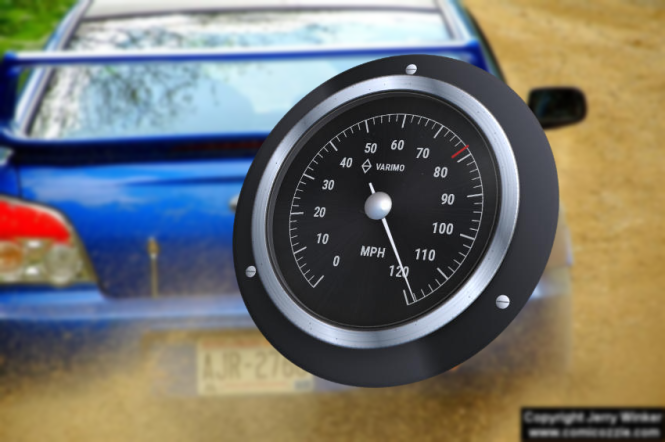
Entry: 118
